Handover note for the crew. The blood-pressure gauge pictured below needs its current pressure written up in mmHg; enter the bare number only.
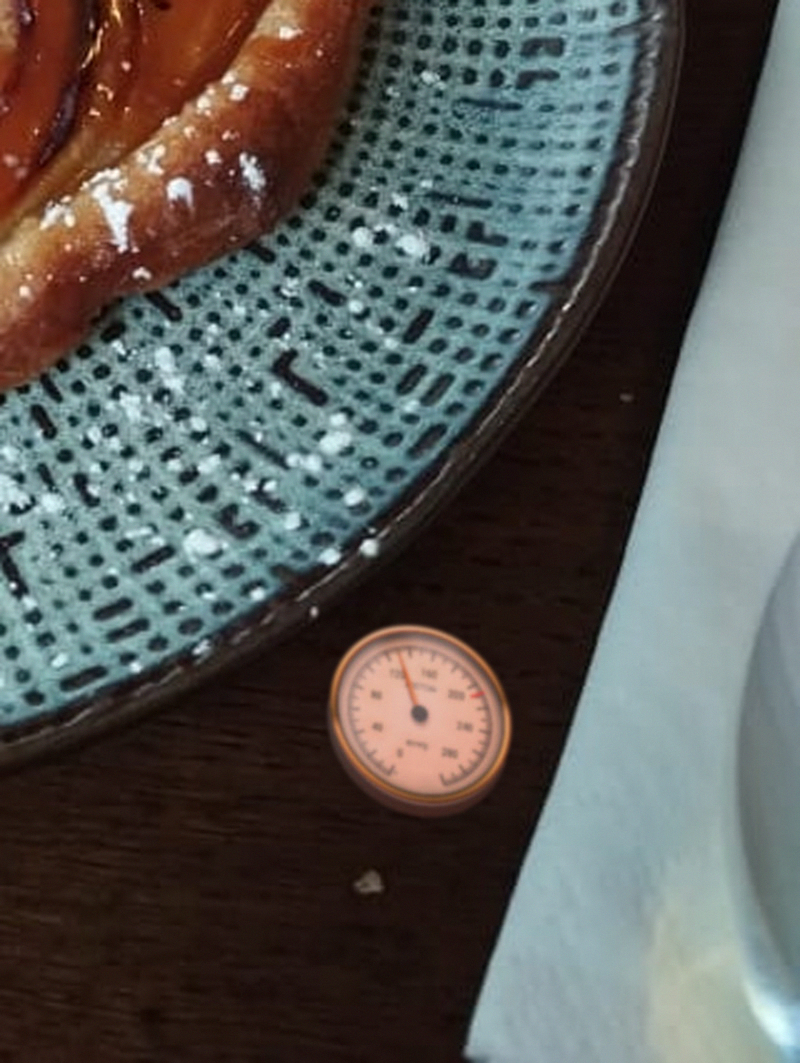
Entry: 130
